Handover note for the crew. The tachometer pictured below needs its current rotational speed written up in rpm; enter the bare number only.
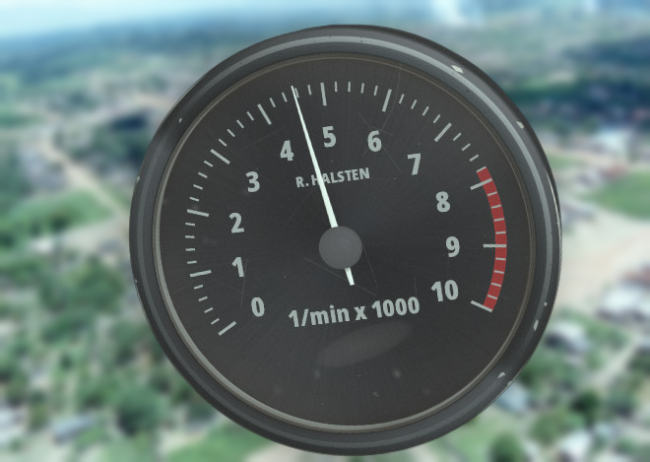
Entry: 4600
